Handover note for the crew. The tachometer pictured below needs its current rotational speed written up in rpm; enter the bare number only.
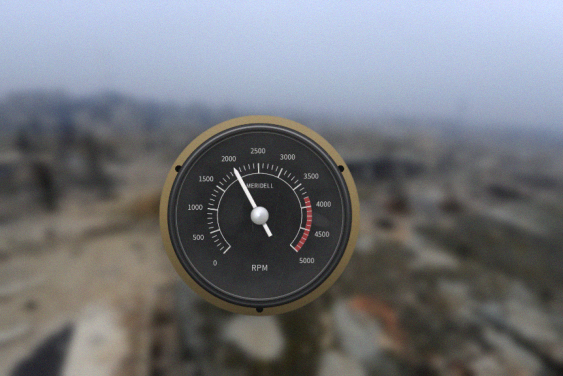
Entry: 2000
